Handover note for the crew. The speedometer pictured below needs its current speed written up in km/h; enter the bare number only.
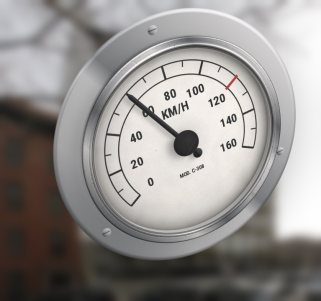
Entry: 60
